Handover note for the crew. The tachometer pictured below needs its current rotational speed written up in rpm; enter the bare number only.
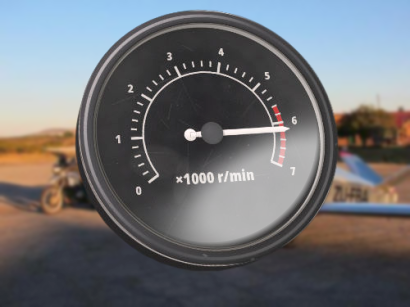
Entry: 6200
